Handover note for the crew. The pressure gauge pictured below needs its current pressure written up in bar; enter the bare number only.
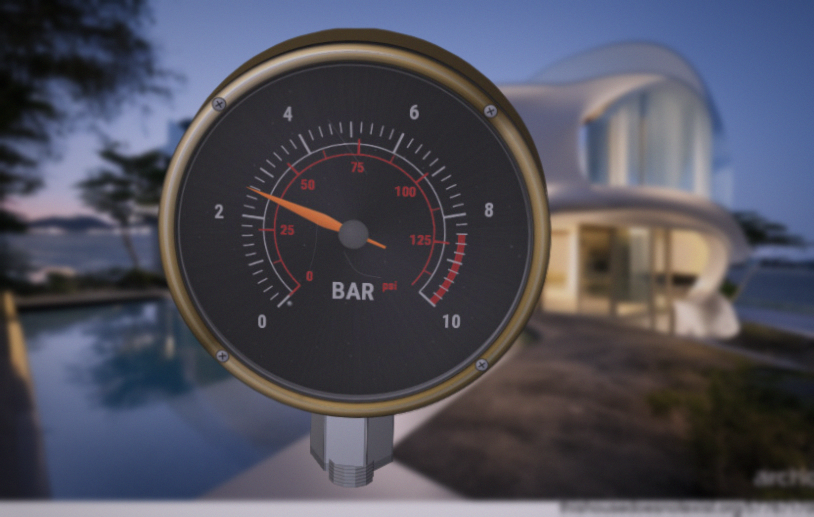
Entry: 2.6
